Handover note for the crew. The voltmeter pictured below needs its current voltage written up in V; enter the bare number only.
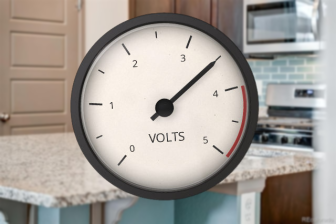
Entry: 3.5
